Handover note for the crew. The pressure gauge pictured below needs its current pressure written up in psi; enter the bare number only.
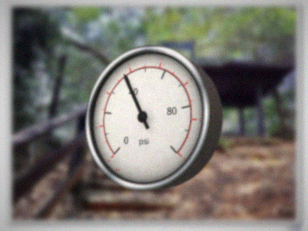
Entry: 40
